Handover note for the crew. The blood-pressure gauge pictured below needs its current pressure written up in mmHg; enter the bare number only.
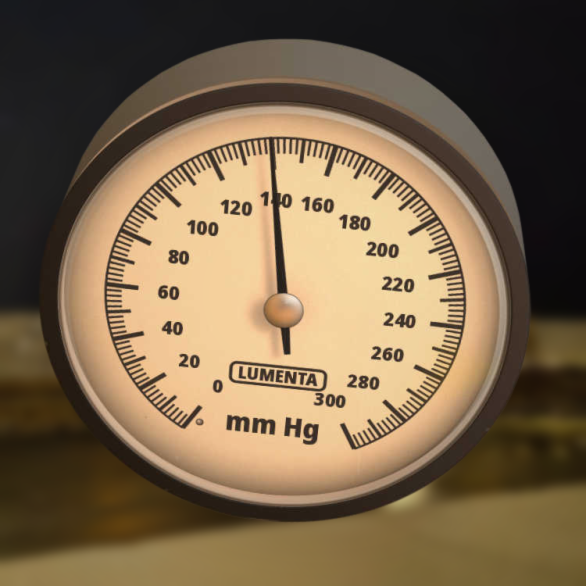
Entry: 140
